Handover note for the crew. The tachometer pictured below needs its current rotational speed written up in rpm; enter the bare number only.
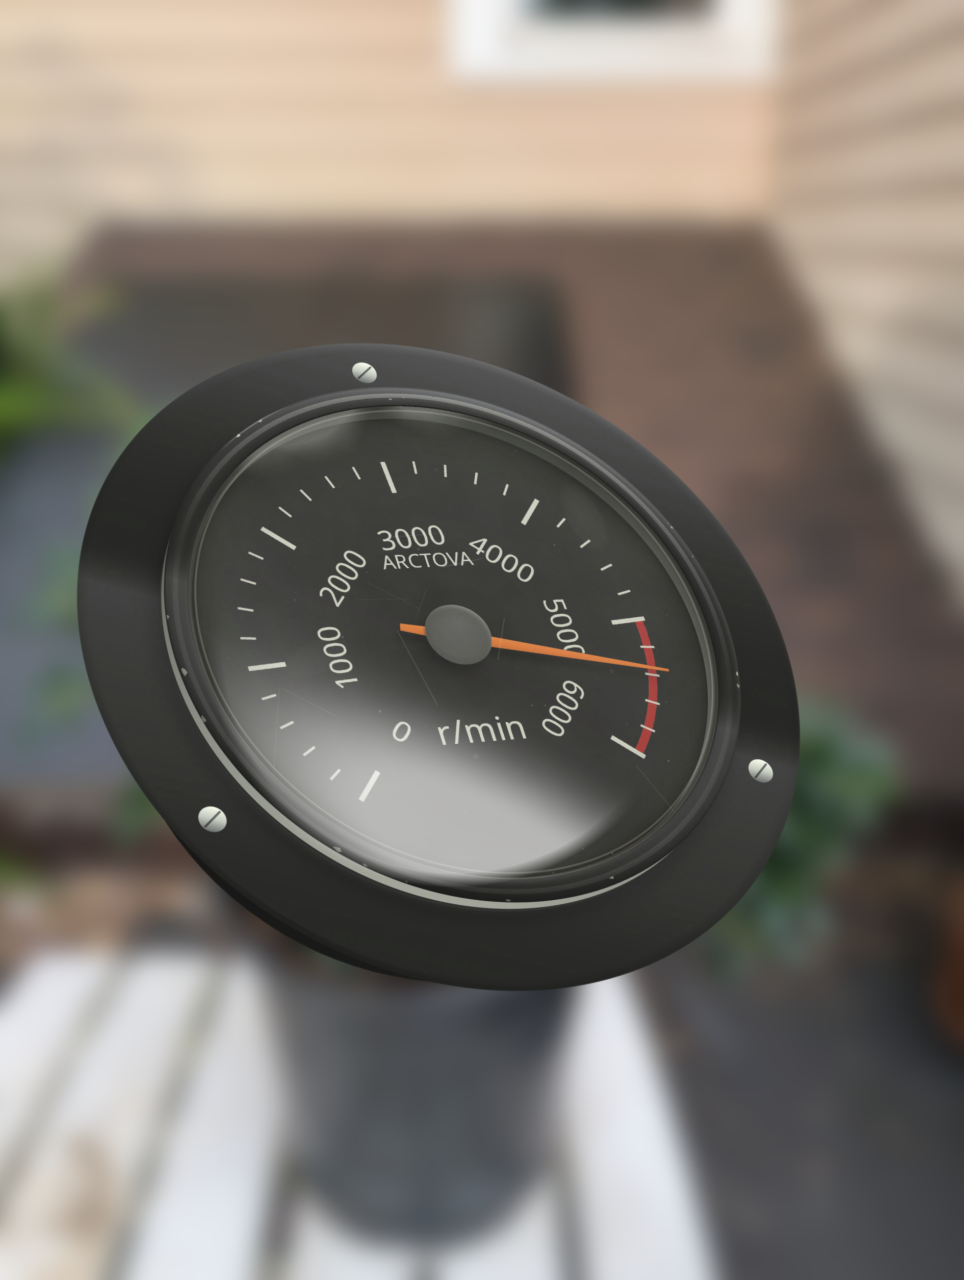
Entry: 5400
